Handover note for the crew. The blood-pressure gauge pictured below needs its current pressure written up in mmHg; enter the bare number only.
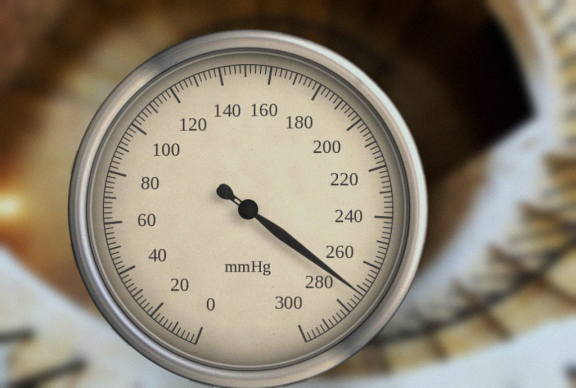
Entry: 272
